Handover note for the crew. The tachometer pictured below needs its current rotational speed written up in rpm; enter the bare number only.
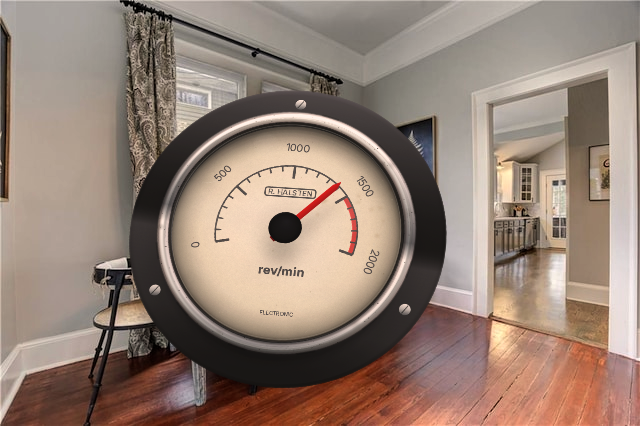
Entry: 1400
